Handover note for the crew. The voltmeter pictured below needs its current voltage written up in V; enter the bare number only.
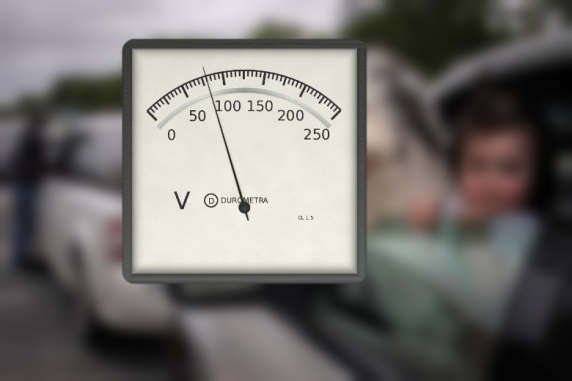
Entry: 80
